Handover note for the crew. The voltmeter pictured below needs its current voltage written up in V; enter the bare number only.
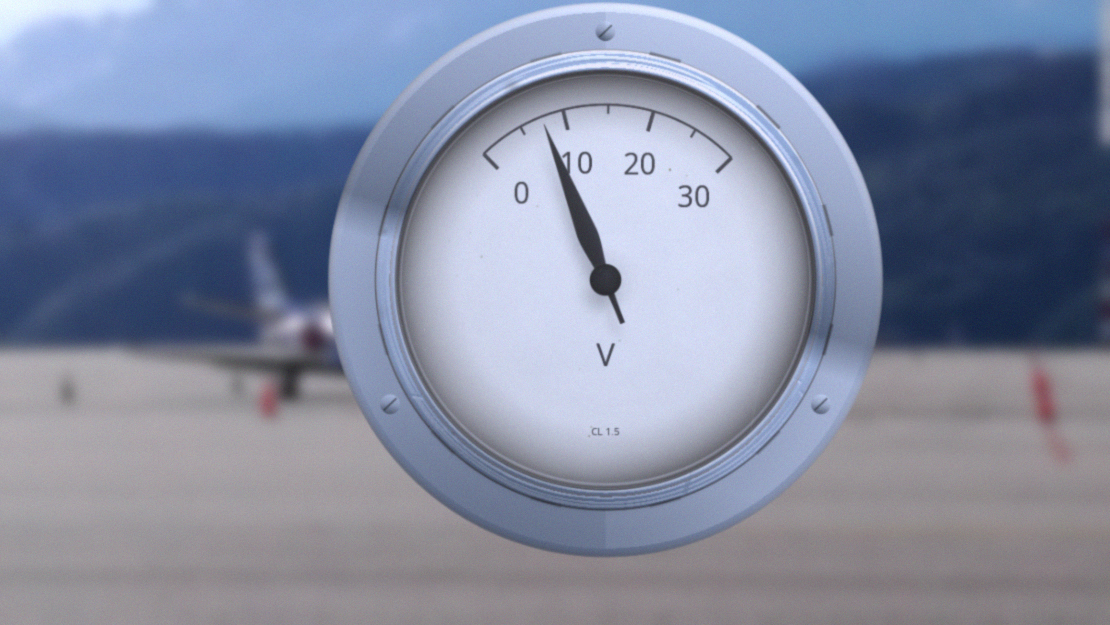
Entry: 7.5
